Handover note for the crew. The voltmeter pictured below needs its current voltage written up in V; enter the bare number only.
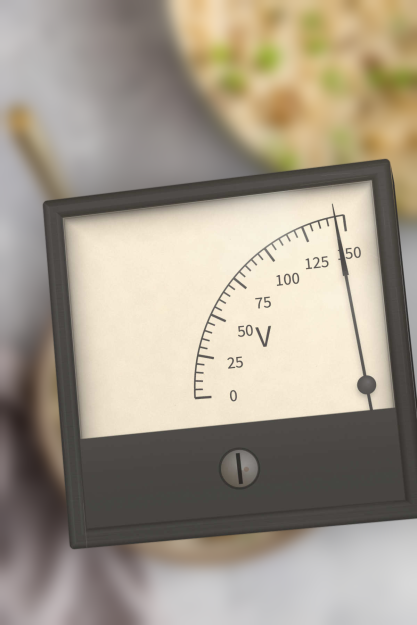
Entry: 145
